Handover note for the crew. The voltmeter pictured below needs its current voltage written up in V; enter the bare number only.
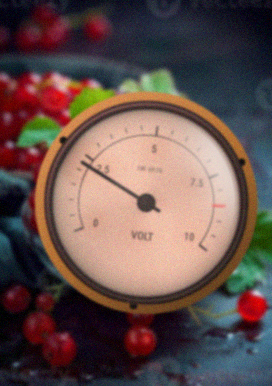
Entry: 2.25
